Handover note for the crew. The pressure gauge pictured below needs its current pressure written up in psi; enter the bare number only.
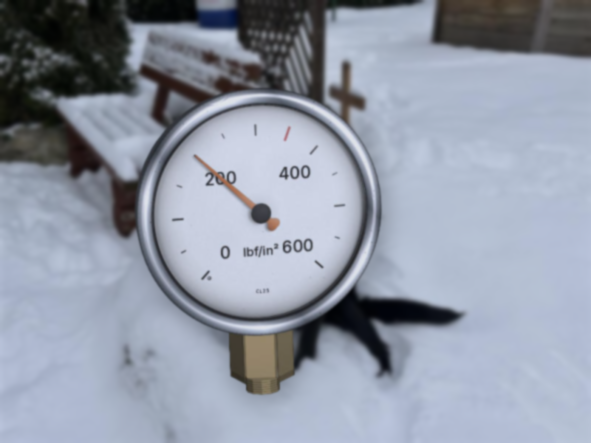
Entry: 200
